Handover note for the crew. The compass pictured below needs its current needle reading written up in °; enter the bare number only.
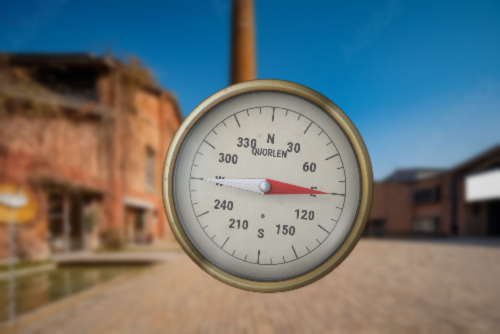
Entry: 90
